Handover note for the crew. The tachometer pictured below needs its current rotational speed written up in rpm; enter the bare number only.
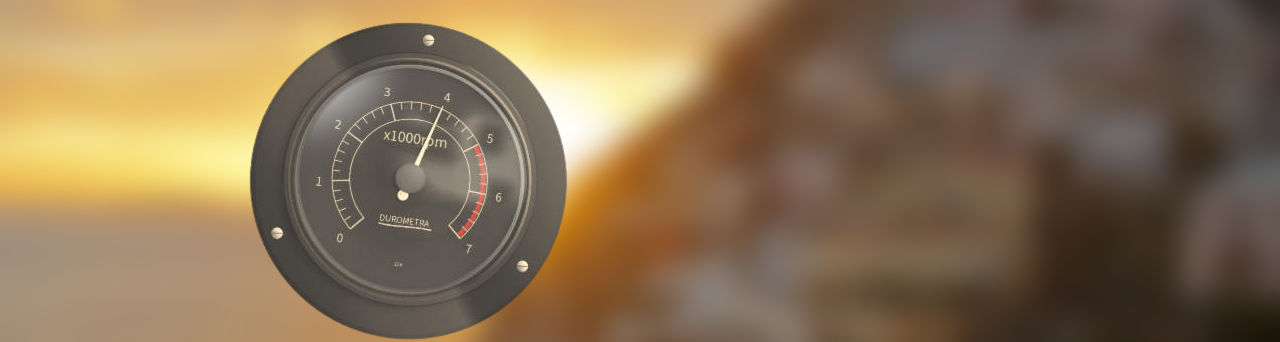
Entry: 4000
